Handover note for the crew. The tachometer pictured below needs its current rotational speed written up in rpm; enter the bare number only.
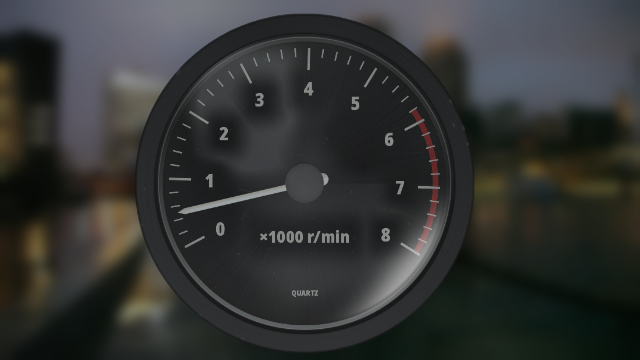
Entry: 500
